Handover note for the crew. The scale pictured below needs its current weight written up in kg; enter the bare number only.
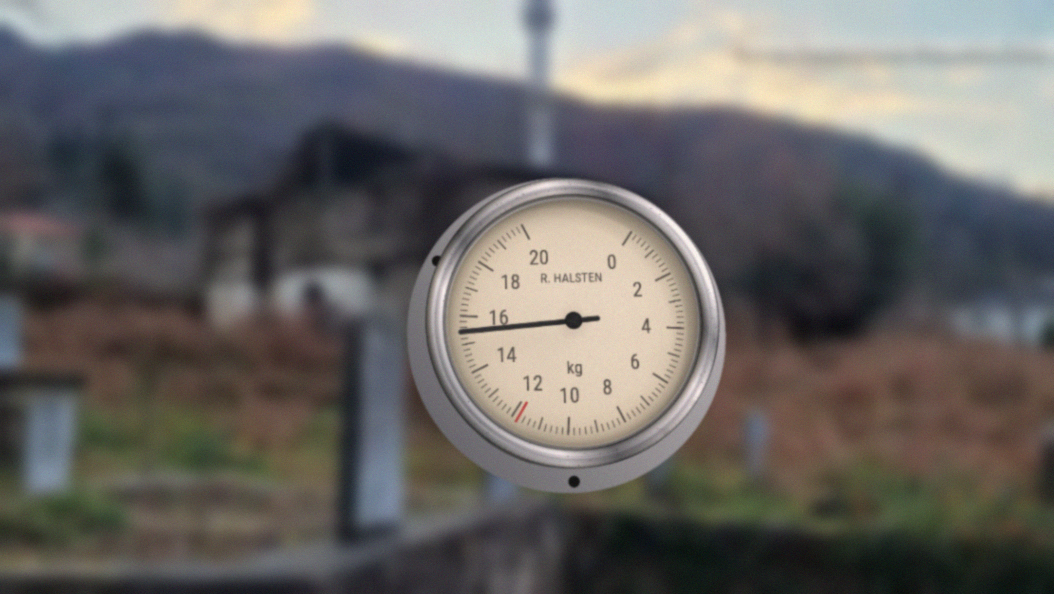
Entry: 15.4
